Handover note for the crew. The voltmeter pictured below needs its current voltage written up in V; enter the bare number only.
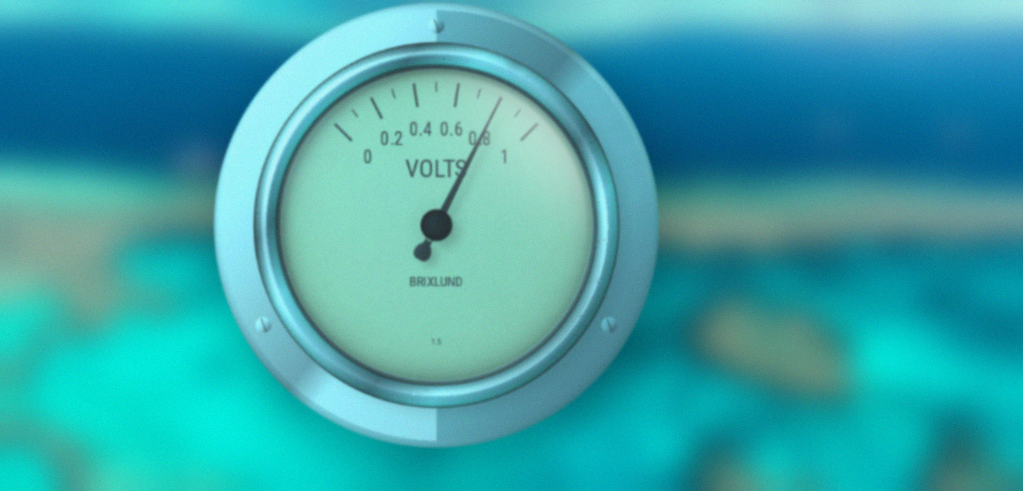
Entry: 0.8
